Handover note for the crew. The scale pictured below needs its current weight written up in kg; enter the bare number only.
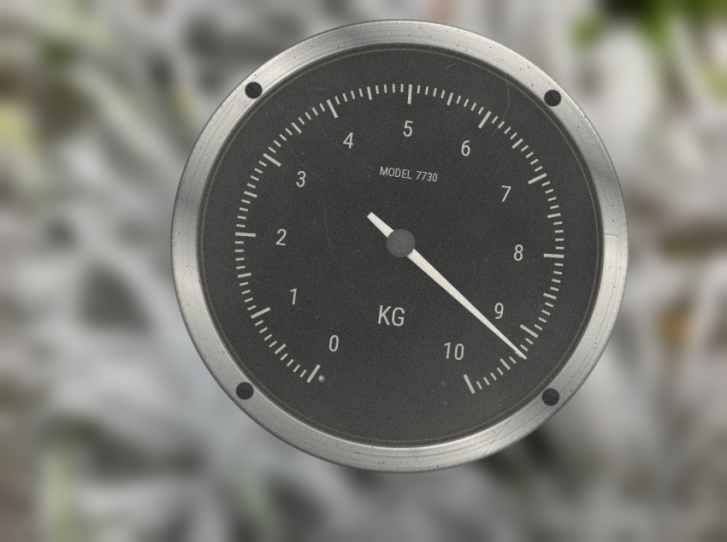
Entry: 9.3
